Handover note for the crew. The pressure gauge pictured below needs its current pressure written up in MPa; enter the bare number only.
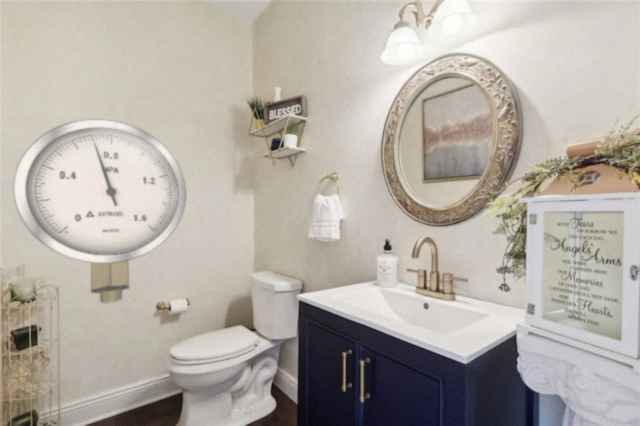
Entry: 0.7
